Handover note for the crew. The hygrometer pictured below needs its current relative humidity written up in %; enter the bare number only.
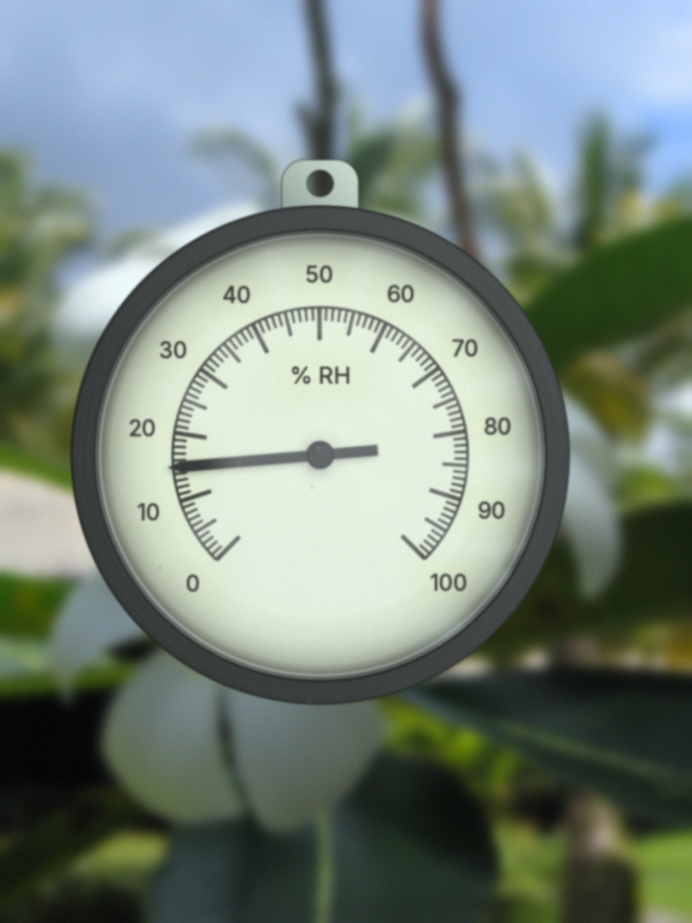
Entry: 15
